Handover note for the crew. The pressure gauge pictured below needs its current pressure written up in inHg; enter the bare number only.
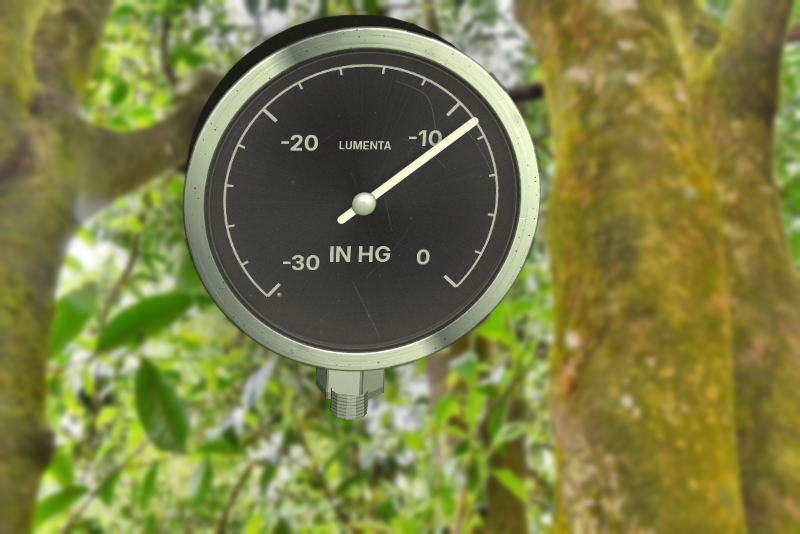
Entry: -9
